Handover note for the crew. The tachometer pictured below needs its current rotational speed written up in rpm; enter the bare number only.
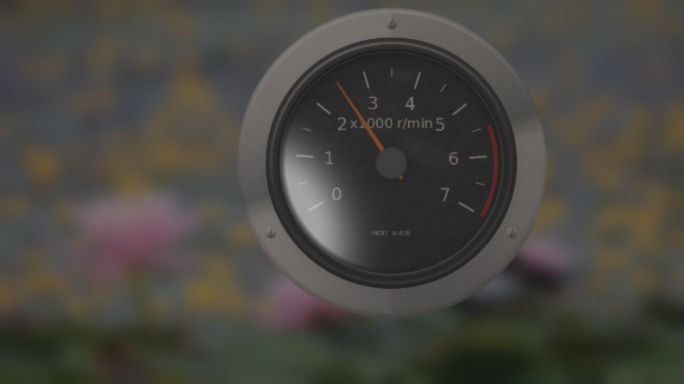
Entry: 2500
